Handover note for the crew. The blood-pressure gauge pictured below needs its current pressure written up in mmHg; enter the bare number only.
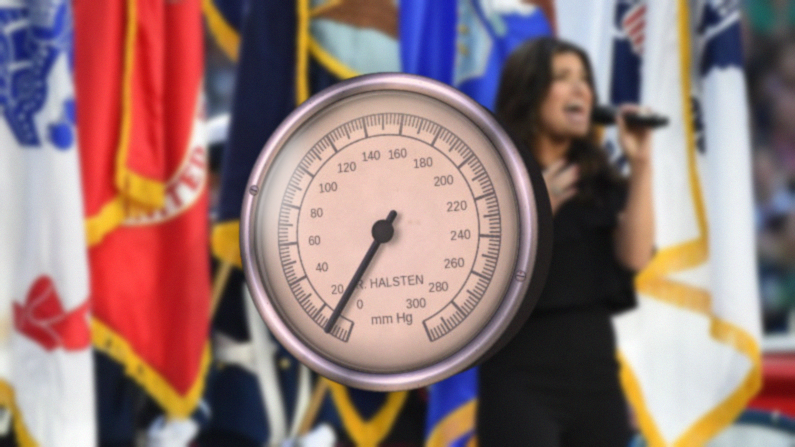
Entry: 10
